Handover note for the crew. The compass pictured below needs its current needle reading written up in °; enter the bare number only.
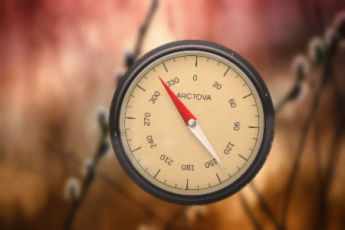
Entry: 320
